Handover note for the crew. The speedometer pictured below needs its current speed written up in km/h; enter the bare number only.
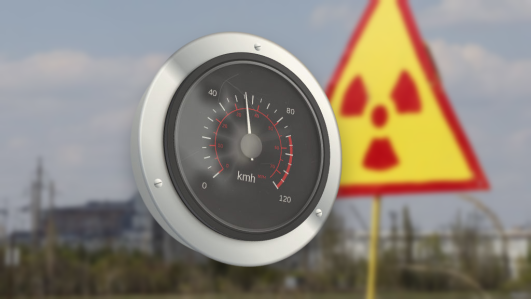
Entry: 55
